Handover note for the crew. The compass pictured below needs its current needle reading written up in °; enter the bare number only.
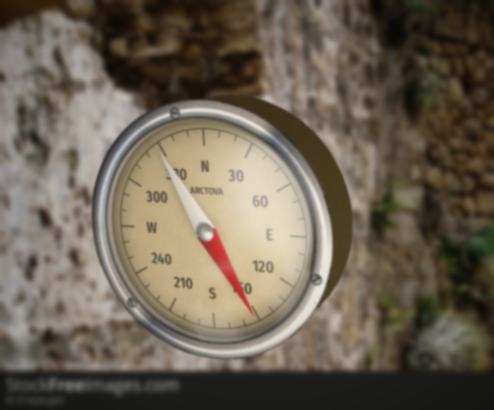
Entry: 150
